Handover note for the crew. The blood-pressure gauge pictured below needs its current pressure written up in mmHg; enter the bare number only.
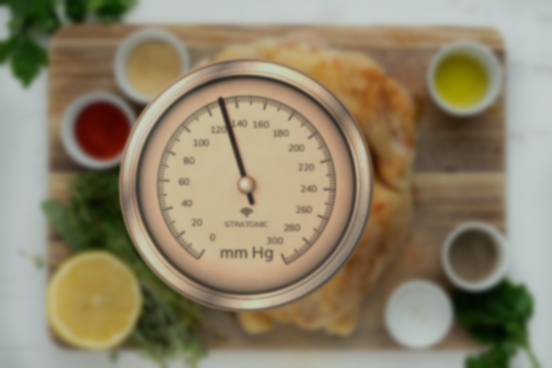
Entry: 130
